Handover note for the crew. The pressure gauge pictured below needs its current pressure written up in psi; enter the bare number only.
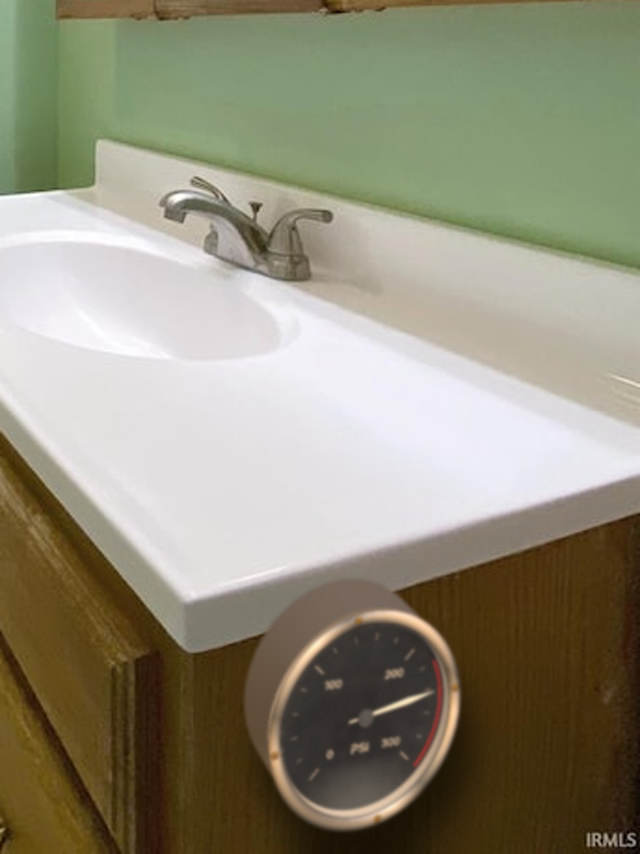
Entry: 240
